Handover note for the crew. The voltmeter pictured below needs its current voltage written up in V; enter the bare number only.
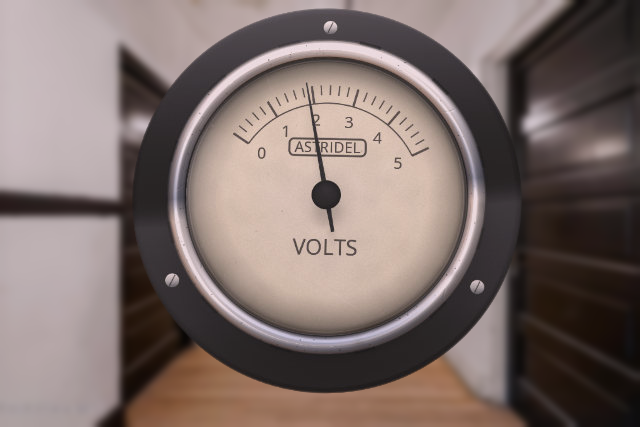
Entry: 1.9
